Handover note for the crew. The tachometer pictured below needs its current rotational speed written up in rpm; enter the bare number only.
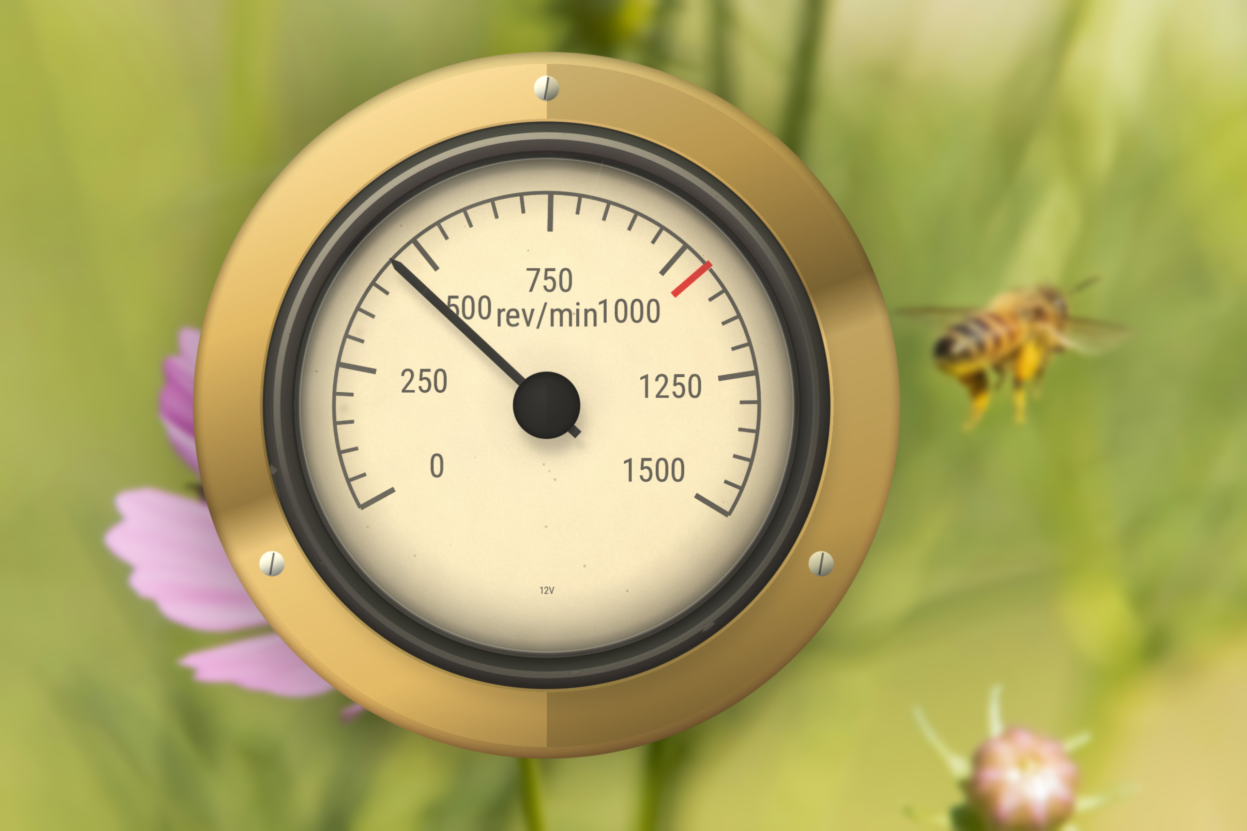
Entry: 450
